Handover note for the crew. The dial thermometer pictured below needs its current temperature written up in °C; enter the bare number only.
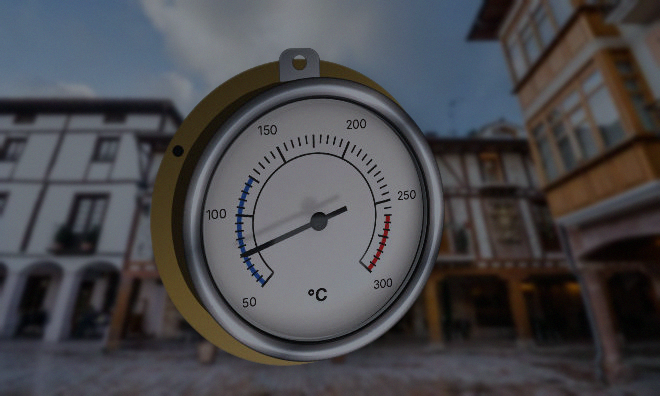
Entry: 75
